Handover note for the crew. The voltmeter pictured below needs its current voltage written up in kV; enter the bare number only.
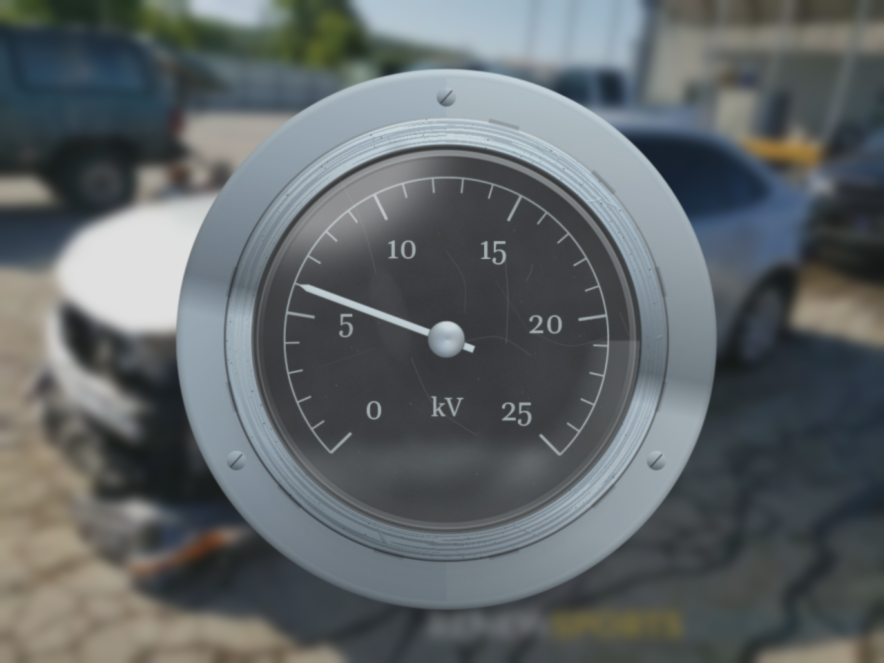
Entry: 6
